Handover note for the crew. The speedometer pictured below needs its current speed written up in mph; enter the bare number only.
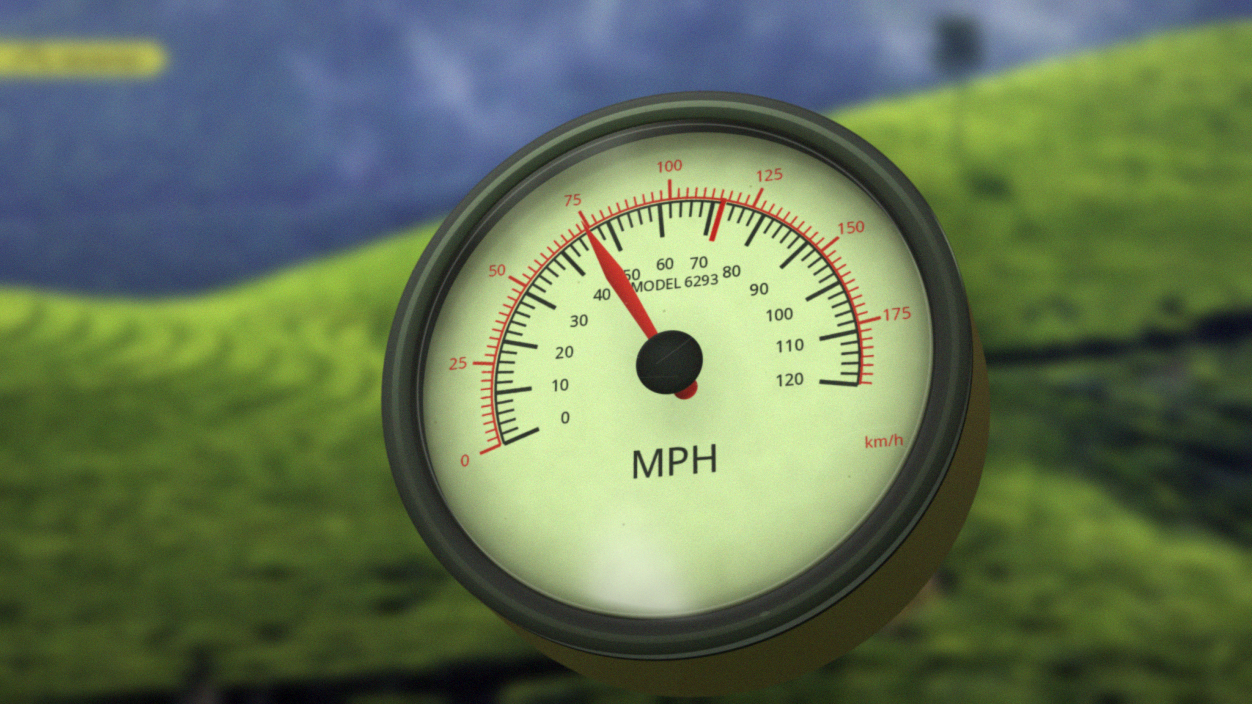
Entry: 46
